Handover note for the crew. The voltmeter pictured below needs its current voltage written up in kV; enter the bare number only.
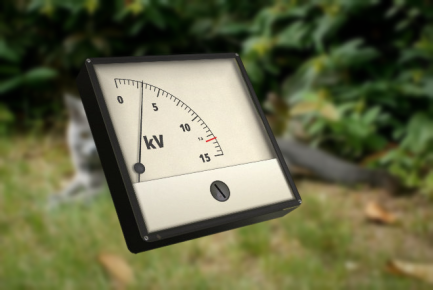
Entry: 3
